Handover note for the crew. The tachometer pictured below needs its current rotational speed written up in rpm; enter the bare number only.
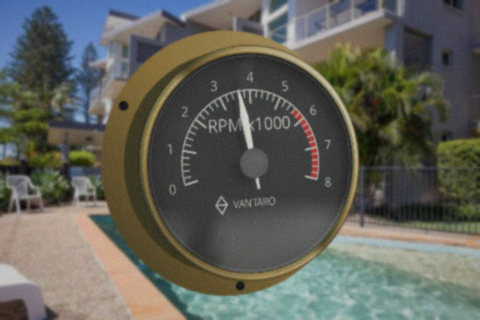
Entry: 3600
